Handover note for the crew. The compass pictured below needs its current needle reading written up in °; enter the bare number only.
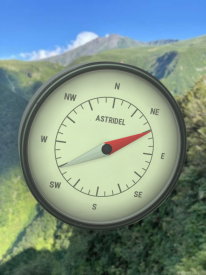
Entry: 60
